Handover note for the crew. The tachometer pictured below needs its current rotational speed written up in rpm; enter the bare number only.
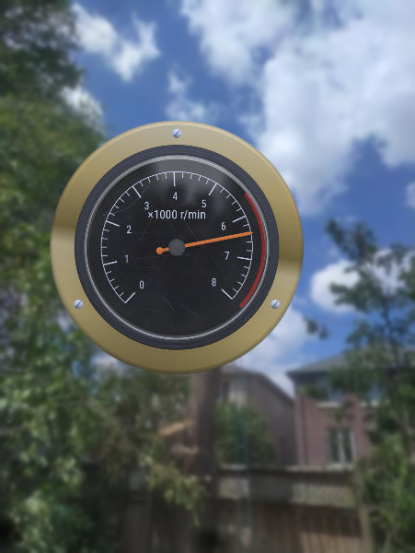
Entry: 6400
